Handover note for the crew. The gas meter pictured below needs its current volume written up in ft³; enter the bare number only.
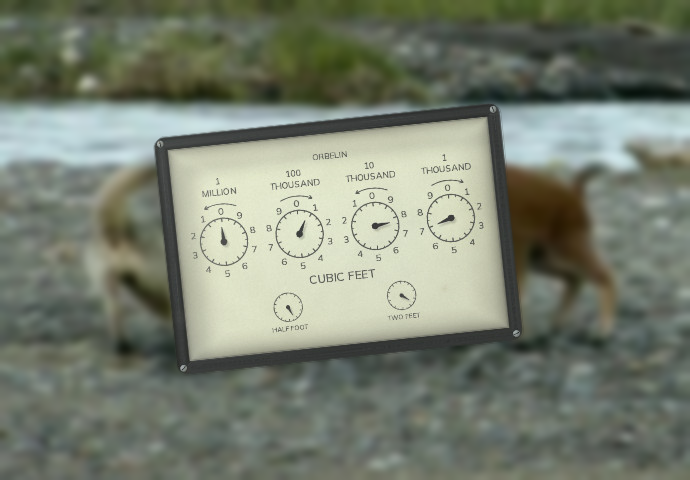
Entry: 7700
